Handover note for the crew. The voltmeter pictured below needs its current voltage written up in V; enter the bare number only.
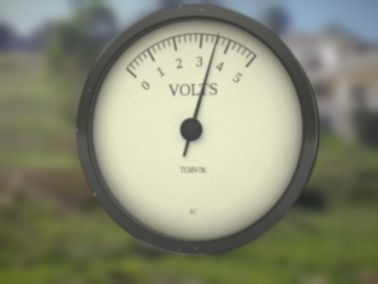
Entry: 3.6
